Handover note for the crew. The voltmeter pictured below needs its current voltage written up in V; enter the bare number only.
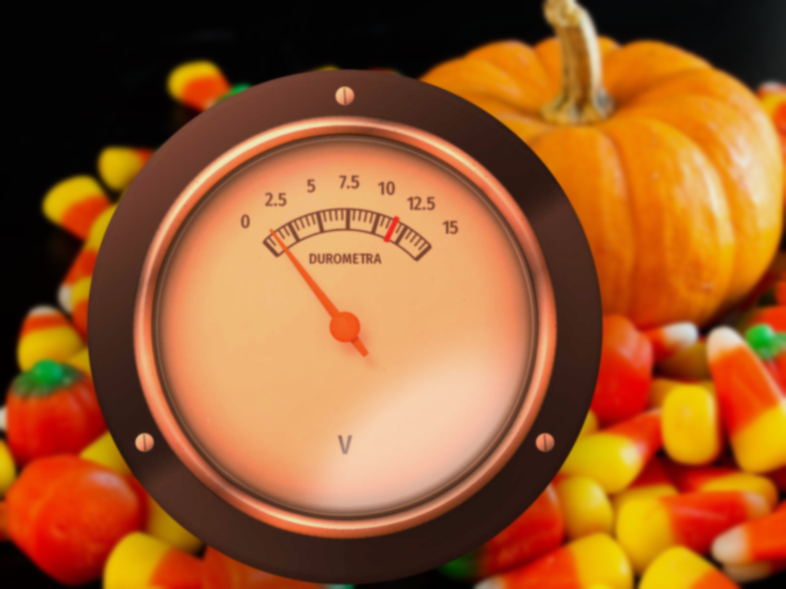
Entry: 1
